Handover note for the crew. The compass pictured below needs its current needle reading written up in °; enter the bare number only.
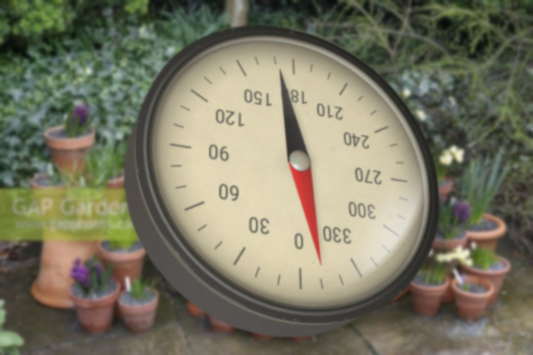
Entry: 350
